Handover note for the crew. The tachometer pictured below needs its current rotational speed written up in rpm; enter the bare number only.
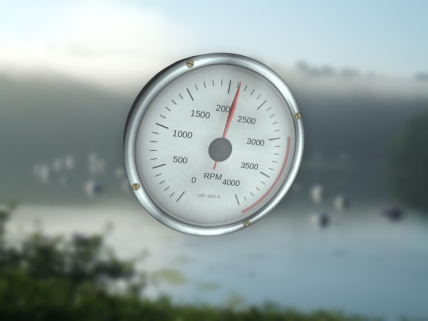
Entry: 2100
